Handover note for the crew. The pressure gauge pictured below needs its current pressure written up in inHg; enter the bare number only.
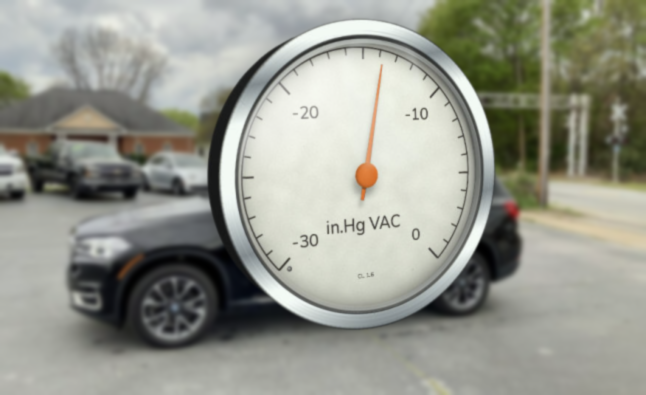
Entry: -14
